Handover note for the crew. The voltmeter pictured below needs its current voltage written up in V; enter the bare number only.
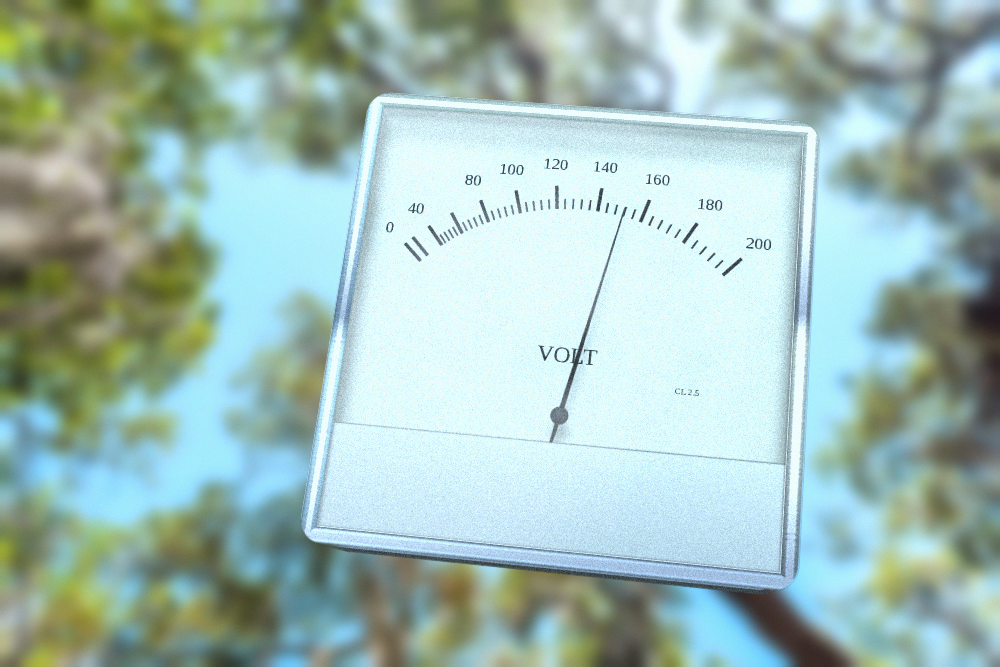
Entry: 152
